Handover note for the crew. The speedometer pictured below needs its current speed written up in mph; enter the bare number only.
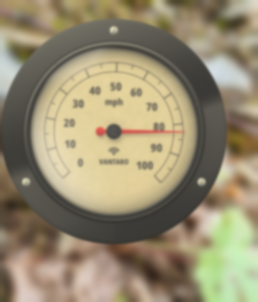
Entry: 82.5
